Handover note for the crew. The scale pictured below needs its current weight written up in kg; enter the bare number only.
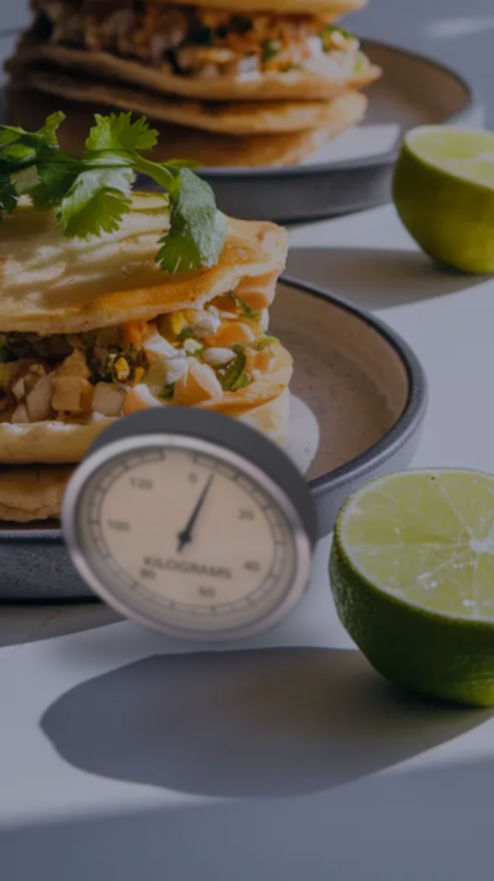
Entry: 5
